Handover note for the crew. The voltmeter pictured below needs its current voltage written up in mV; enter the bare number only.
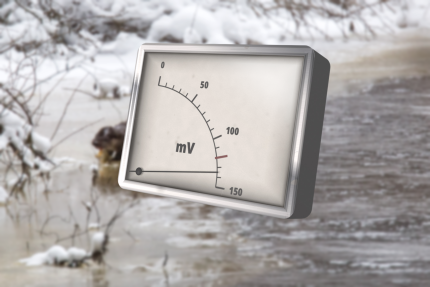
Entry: 135
